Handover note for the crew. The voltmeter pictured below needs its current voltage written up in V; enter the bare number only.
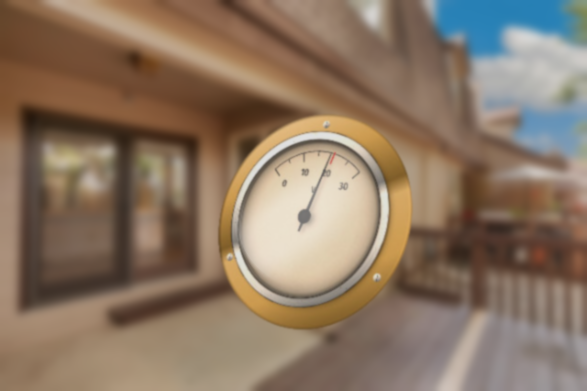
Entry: 20
